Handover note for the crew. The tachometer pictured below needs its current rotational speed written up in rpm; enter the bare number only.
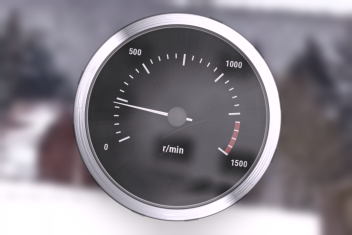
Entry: 225
